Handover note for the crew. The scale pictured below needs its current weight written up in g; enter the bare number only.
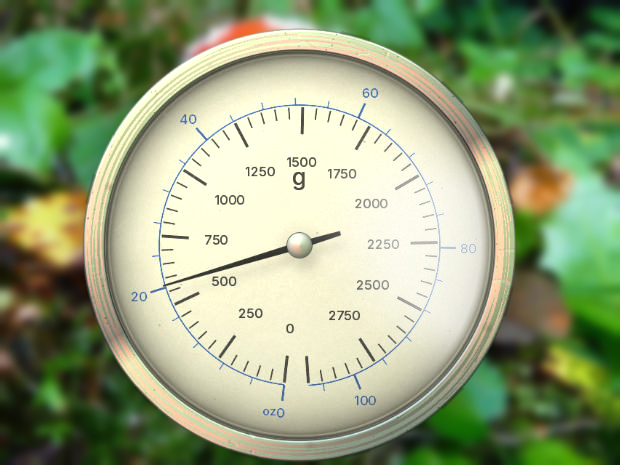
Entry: 575
